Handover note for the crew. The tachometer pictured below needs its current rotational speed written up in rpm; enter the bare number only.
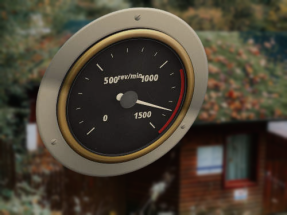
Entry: 1350
